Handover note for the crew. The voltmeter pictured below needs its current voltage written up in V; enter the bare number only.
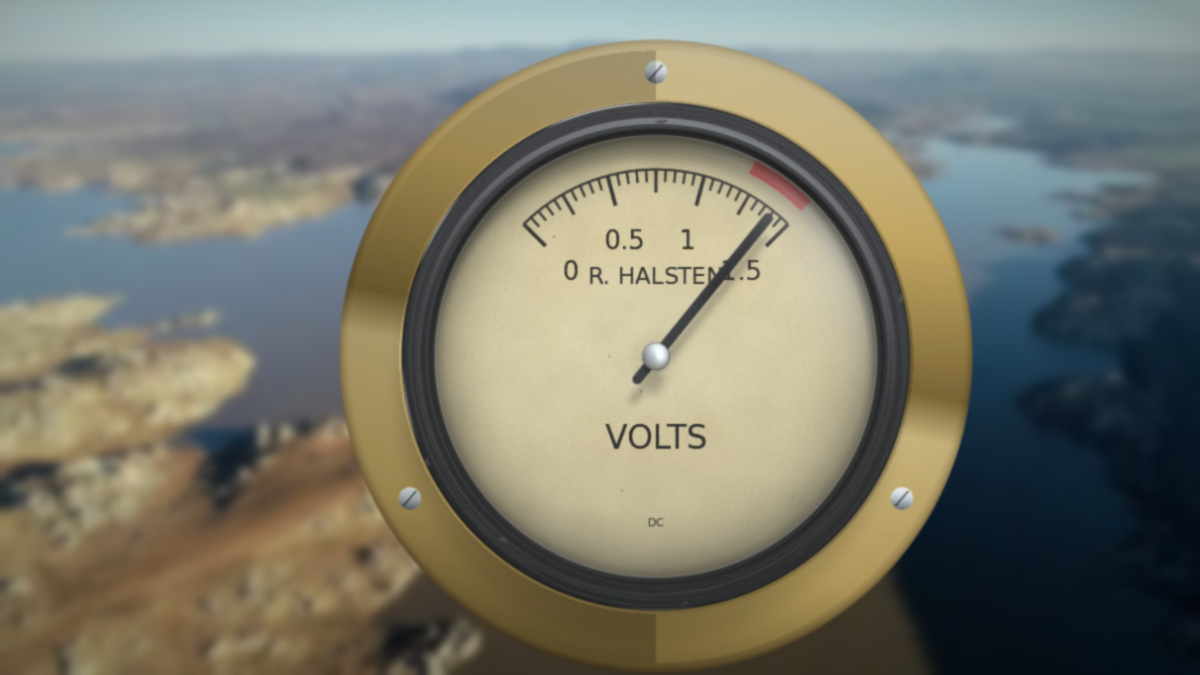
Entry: 1.4
